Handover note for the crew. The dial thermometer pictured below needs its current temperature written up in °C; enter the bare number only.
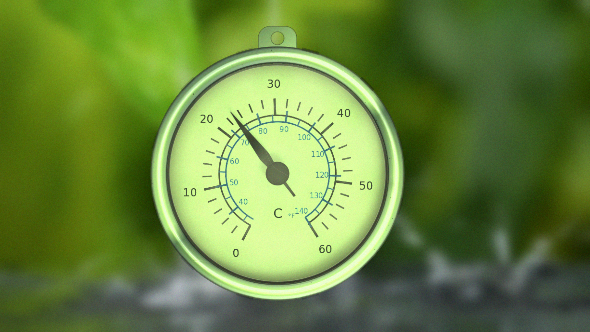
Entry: 23
